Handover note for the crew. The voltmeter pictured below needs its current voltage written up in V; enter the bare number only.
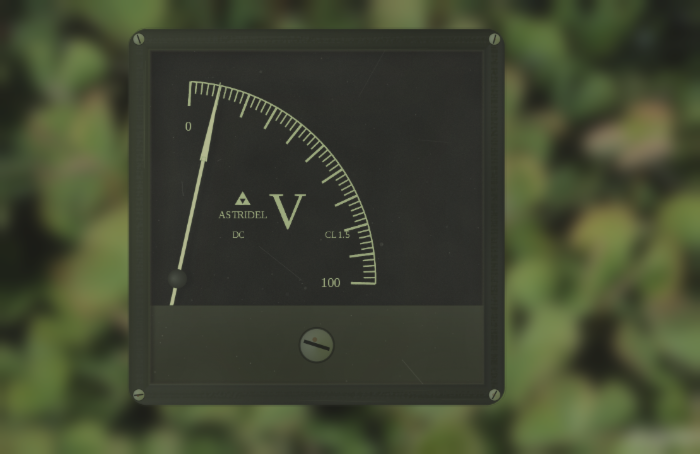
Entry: 10
